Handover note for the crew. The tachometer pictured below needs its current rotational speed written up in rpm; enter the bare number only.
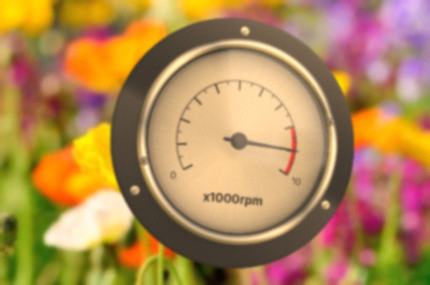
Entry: 9000
